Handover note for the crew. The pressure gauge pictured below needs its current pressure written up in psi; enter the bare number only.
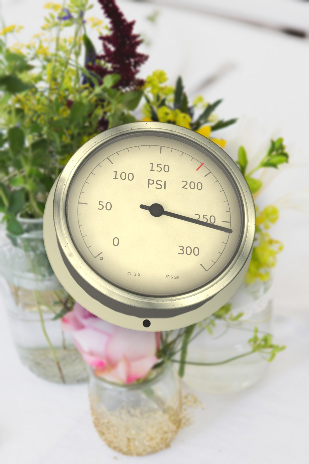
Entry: 260
